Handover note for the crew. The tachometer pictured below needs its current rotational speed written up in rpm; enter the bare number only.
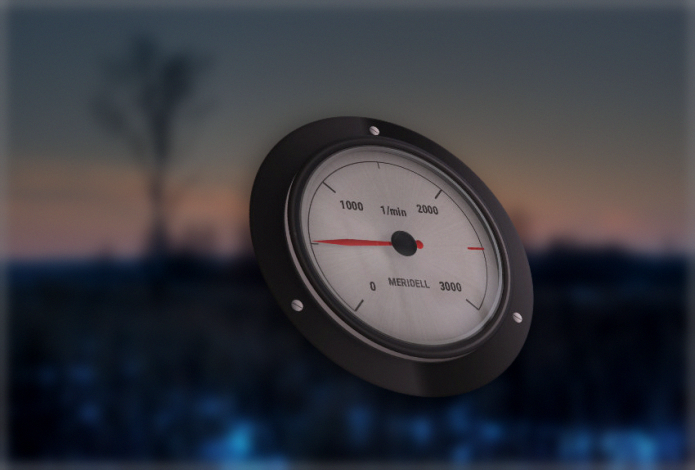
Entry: 500
